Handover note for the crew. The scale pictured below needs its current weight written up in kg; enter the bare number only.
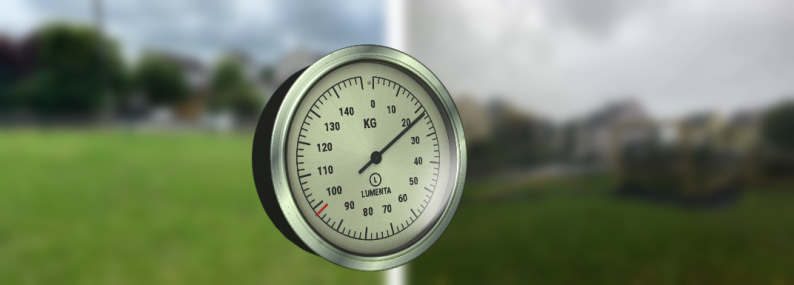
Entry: 22
